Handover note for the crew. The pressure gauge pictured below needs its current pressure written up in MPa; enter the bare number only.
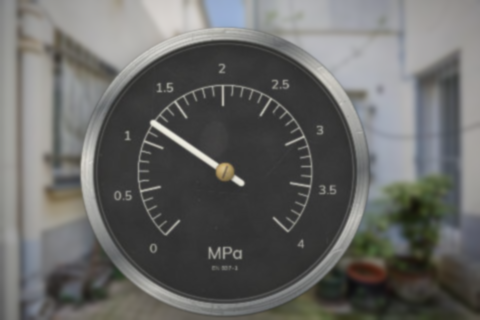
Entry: 1.2
